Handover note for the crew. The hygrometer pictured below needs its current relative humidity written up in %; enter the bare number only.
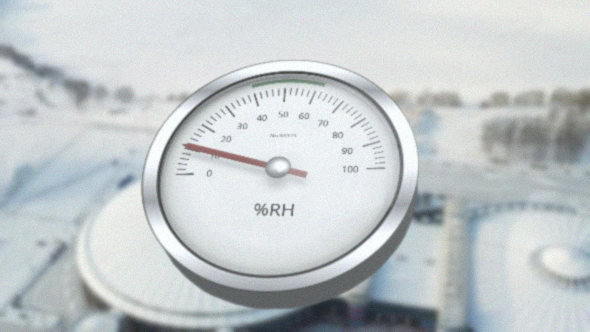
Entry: 10
